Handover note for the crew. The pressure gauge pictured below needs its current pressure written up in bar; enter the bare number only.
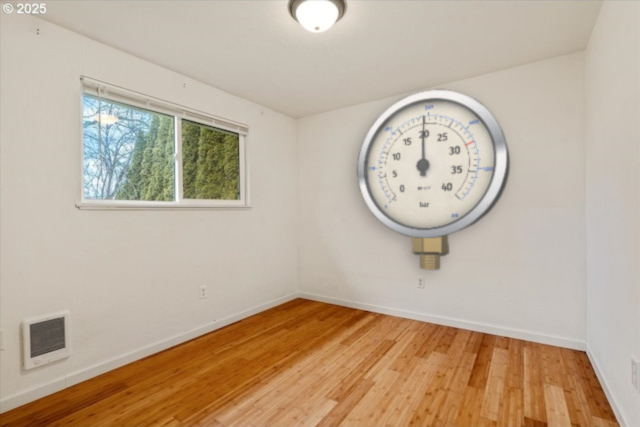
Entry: 20
